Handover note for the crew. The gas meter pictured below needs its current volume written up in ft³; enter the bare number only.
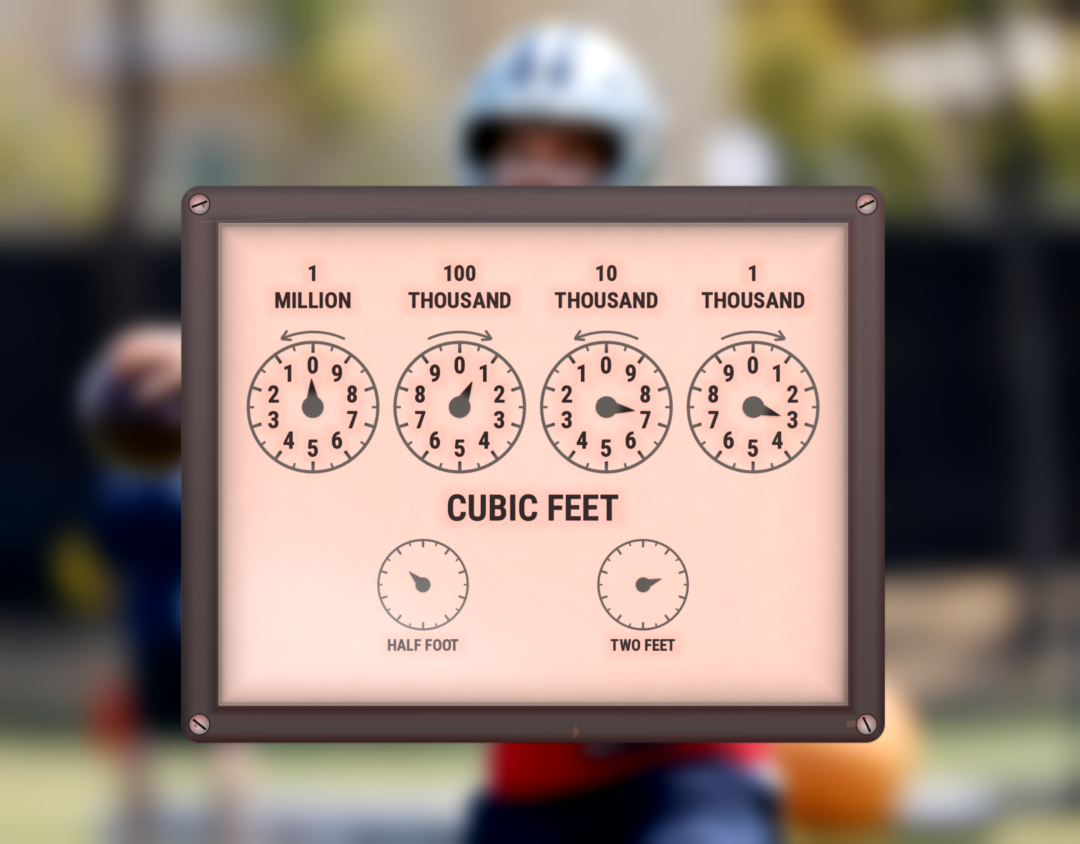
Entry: 7300
